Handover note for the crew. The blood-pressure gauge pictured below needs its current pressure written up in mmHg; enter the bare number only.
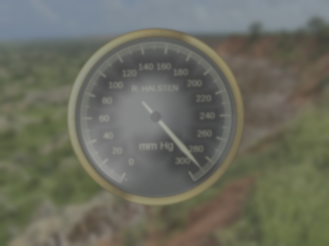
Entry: 290
